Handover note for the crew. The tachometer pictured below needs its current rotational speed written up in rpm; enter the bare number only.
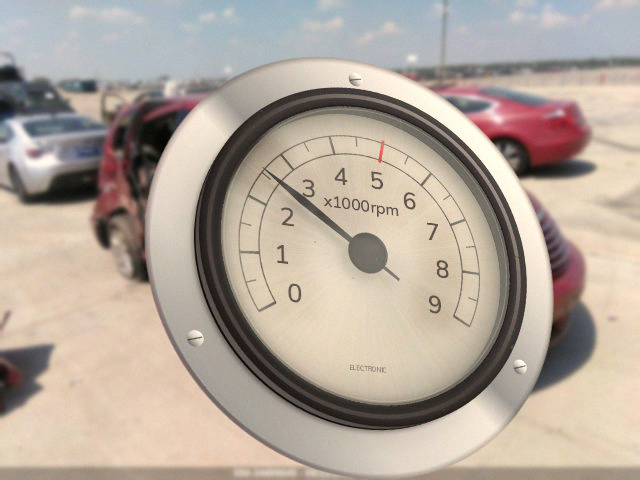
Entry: 2500
